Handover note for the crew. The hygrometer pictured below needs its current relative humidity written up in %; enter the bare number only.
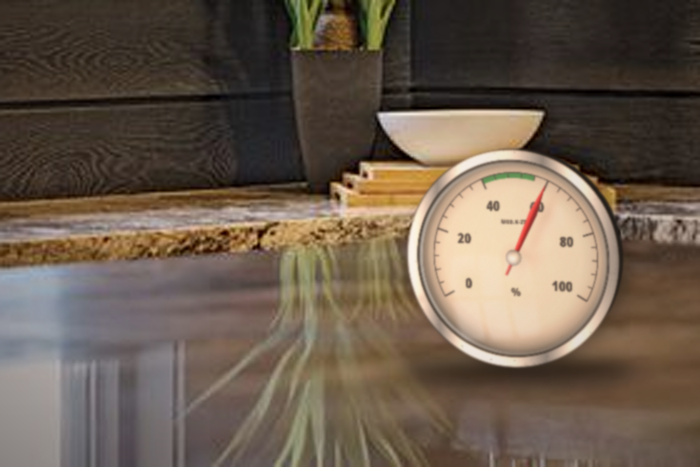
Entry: 60
